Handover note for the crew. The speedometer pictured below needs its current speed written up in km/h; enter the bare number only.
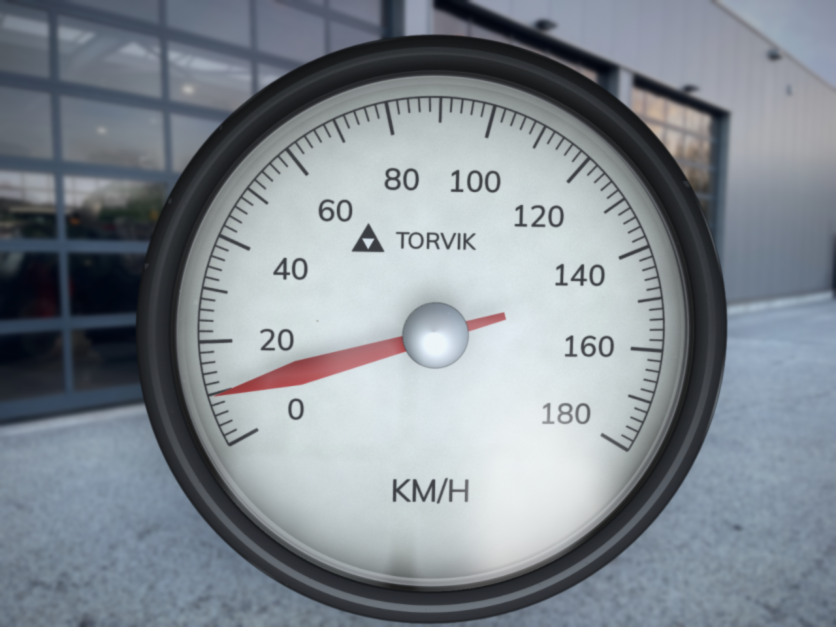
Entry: 10
